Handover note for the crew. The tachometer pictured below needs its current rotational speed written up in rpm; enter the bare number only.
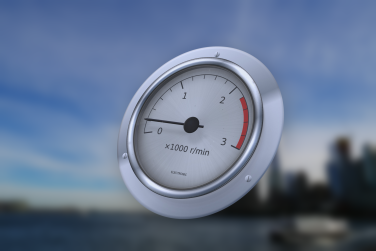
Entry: 200
